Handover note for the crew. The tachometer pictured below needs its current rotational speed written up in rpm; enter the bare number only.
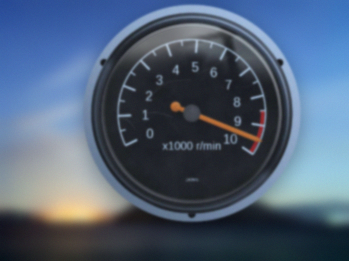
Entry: 9500
